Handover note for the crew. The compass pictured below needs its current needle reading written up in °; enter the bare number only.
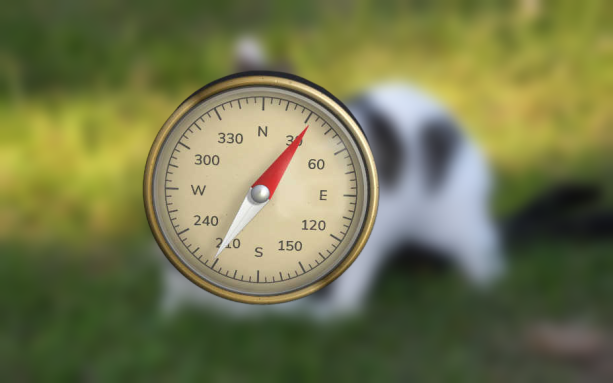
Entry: 32.5
